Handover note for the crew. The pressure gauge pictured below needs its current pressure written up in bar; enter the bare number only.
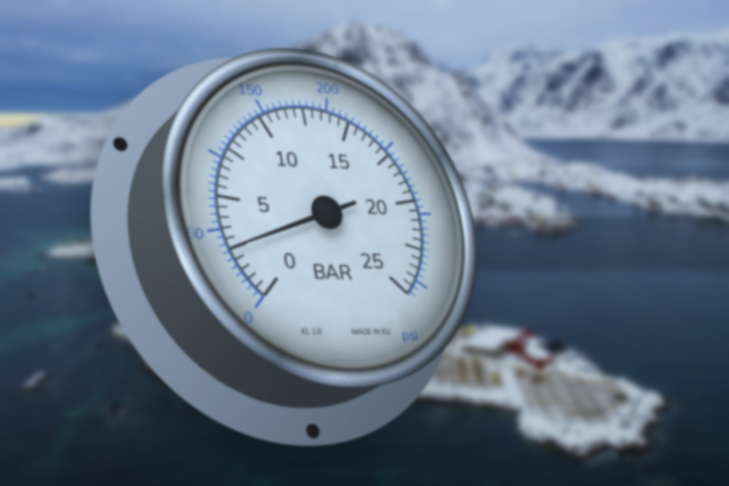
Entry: 2.5
